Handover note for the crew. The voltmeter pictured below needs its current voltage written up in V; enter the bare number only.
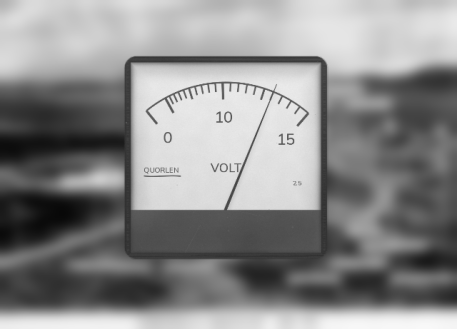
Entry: 13
